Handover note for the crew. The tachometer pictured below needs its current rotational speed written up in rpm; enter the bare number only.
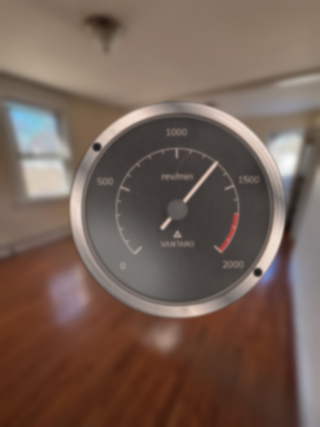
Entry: 1300
